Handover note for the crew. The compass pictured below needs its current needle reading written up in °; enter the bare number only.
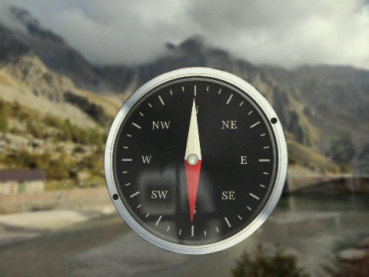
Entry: 180
